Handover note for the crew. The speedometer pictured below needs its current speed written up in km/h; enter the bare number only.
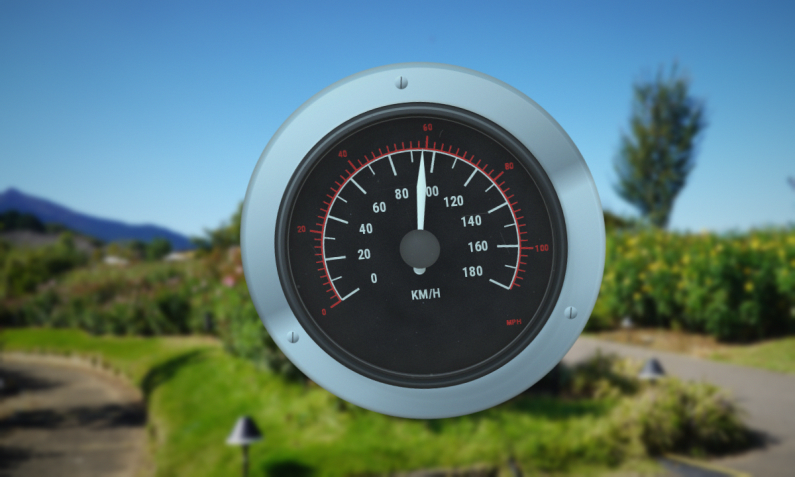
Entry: 95
